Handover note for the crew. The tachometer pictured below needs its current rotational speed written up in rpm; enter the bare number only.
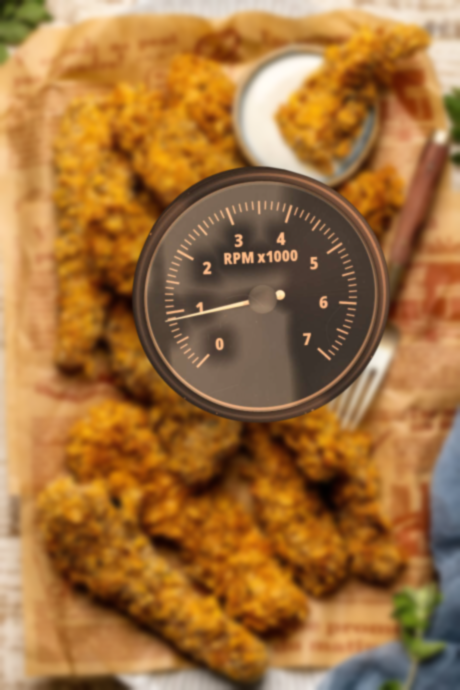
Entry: 900
